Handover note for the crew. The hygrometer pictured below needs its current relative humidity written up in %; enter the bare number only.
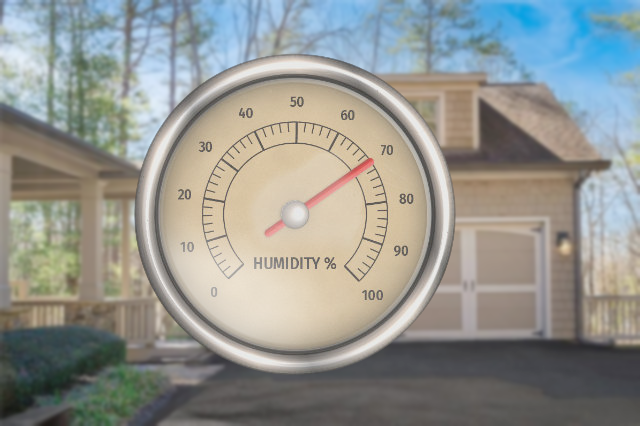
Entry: 70
